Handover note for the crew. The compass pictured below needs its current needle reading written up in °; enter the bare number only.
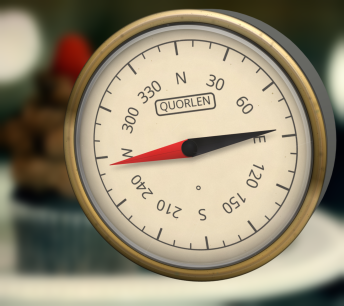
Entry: 265
